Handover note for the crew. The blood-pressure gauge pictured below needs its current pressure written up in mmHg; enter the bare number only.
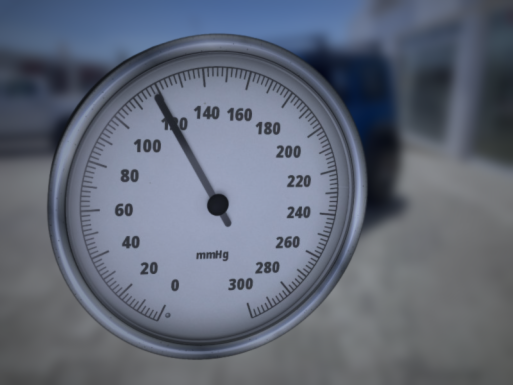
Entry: 118
